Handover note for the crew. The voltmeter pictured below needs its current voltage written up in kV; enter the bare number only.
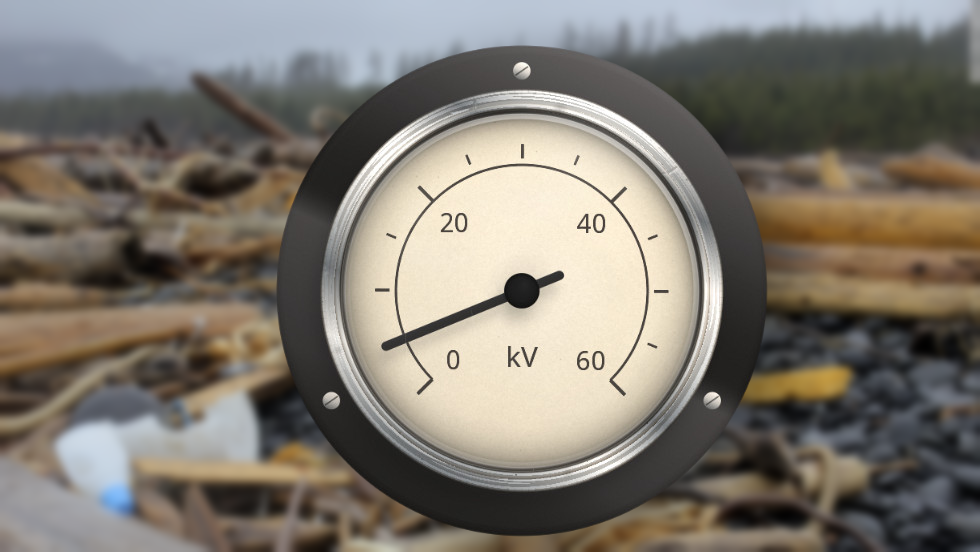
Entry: 5
